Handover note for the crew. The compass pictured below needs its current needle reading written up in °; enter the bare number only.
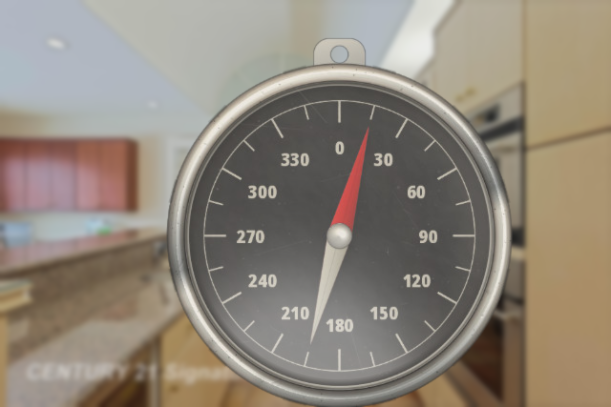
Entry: 15
